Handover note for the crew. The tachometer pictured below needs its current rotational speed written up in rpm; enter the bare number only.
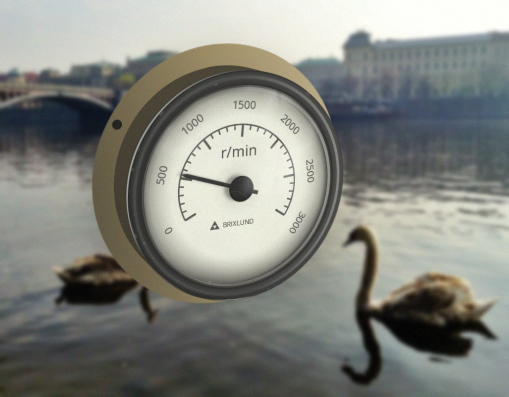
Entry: 550
